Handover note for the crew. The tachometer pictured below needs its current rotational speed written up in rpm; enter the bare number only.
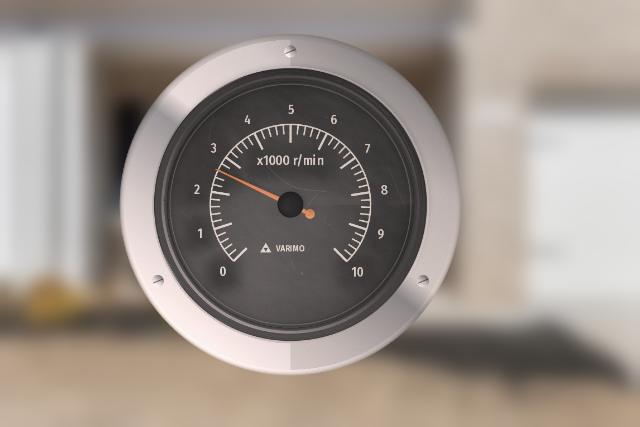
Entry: 2600
